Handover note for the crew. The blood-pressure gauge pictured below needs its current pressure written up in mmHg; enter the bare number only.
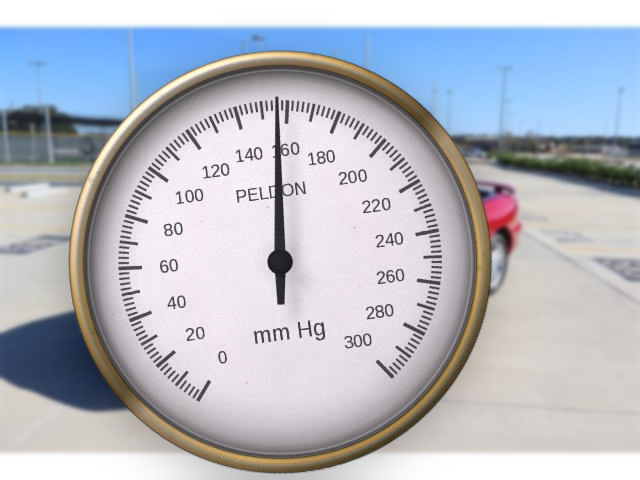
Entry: 156
